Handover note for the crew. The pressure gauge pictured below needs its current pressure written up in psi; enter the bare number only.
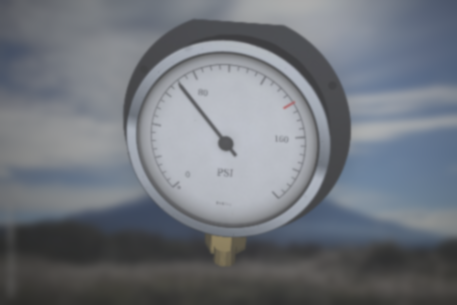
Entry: 70
